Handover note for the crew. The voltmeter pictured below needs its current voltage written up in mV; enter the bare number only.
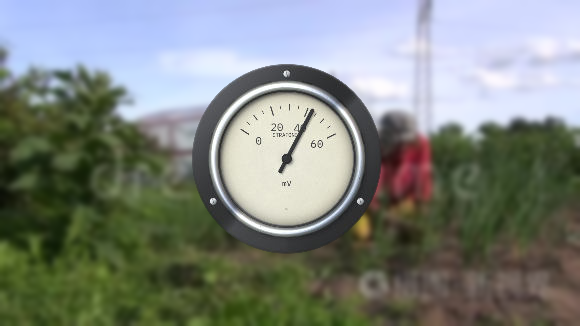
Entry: 42.5
